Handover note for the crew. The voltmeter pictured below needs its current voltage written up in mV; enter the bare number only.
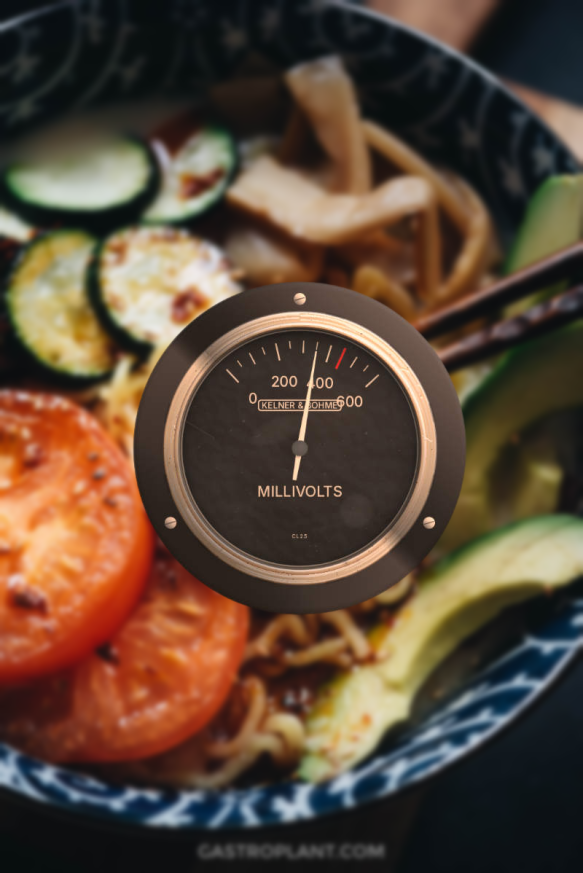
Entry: 350
